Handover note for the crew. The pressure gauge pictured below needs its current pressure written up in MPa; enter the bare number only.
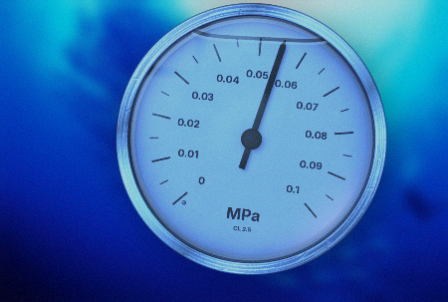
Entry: 0.055
